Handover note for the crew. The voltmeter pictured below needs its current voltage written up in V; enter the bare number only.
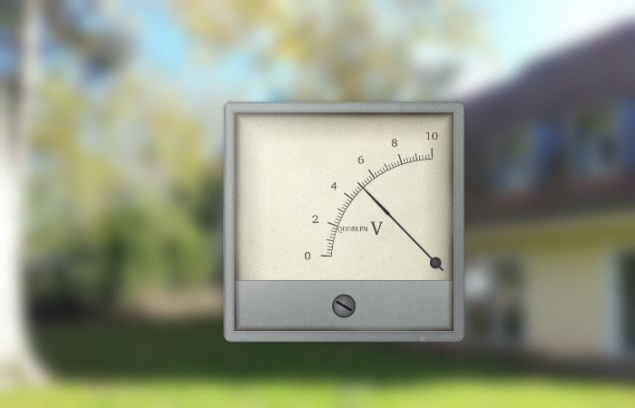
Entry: 5
